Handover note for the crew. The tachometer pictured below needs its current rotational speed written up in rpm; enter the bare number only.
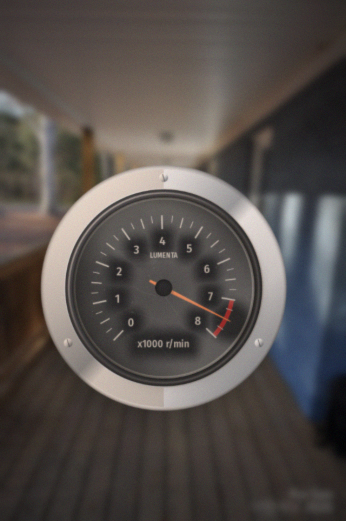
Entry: 7500
